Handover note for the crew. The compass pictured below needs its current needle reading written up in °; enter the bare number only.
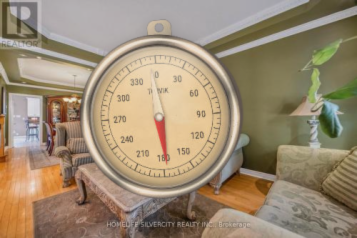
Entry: 175
